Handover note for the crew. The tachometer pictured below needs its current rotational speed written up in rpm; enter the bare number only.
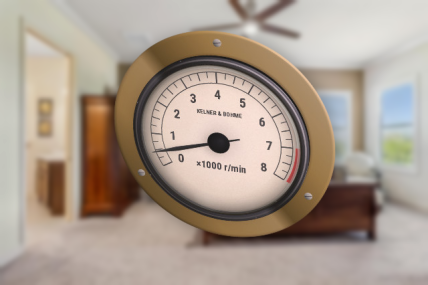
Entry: 500
